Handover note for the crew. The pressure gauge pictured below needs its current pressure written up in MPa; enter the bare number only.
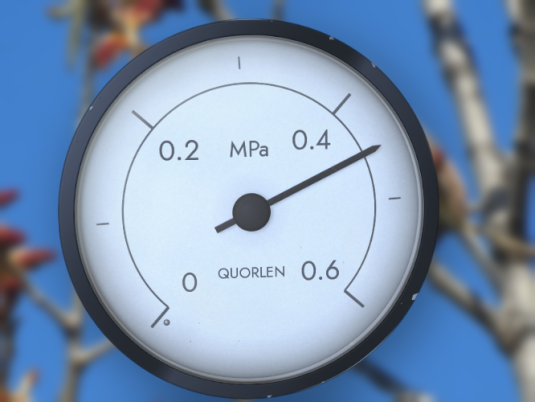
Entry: 0.45
